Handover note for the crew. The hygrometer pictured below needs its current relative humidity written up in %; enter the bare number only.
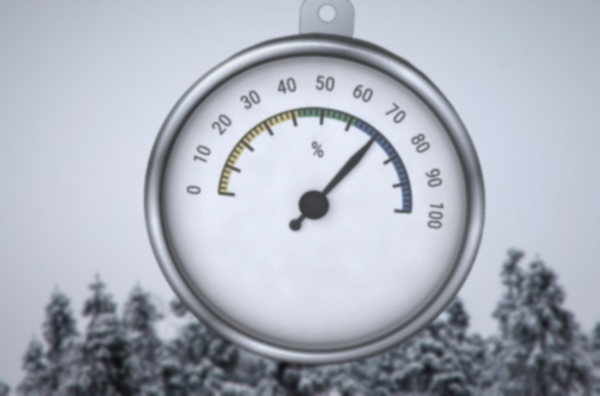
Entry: 70
